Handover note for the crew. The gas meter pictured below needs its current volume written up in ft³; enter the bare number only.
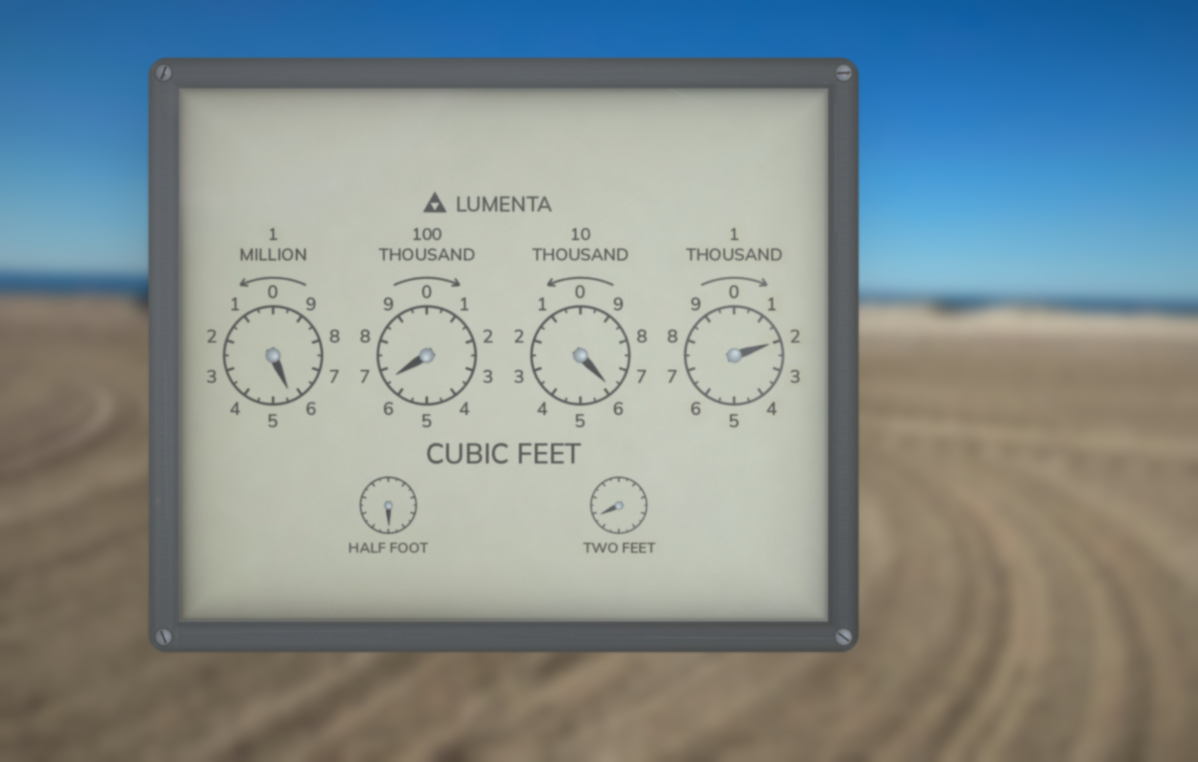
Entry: 566200
